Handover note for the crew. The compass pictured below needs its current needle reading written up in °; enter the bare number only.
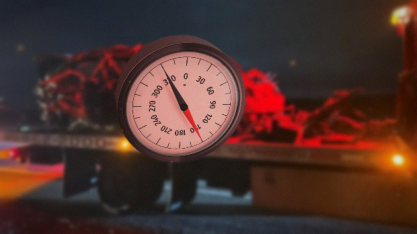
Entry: 150
